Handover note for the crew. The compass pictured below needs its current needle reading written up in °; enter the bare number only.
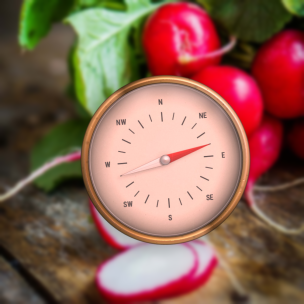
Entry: 75
